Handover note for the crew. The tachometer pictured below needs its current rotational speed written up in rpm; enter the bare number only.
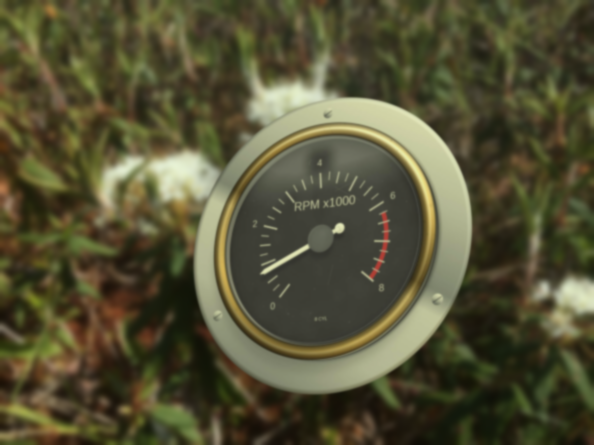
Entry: 750
